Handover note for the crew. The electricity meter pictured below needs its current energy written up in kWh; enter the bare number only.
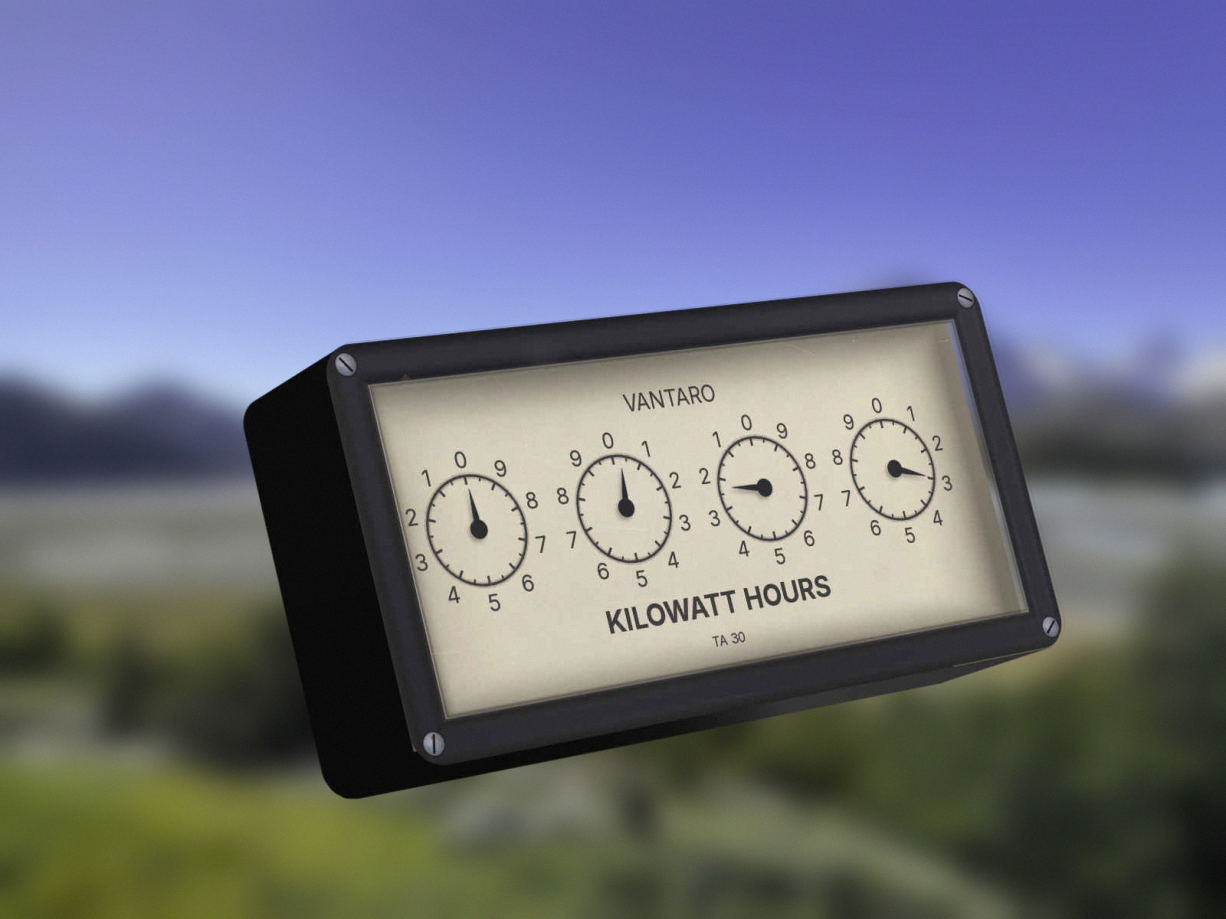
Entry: 23
